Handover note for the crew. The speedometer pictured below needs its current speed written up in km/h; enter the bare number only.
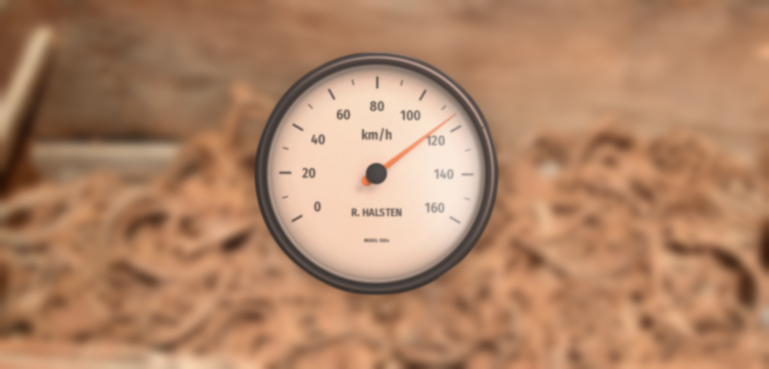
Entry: 115
